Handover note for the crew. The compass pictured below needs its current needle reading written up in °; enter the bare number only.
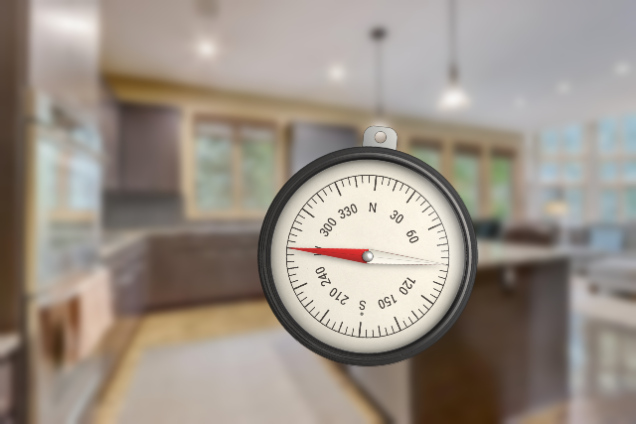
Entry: 270
